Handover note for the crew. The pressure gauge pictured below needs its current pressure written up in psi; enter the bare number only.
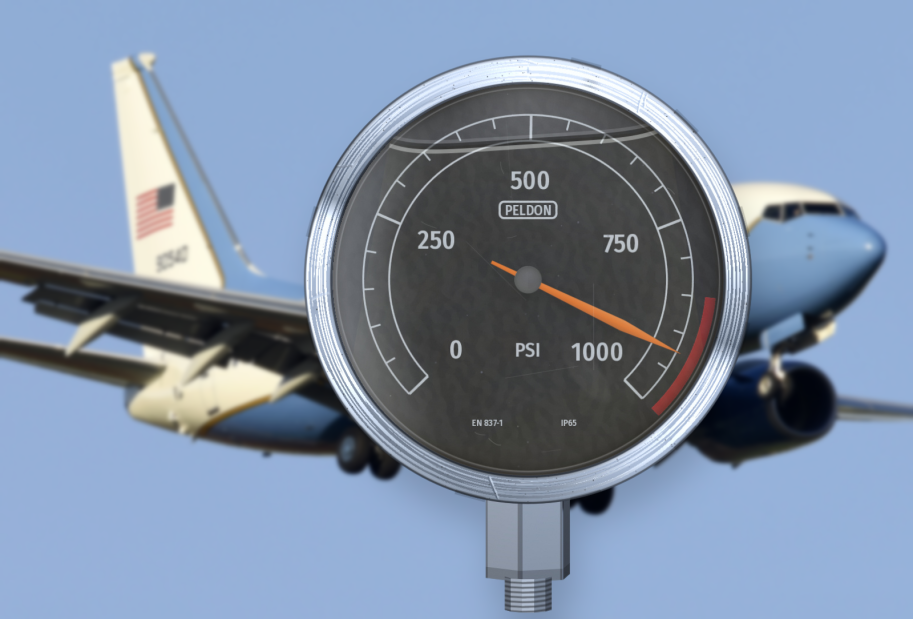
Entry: 925
